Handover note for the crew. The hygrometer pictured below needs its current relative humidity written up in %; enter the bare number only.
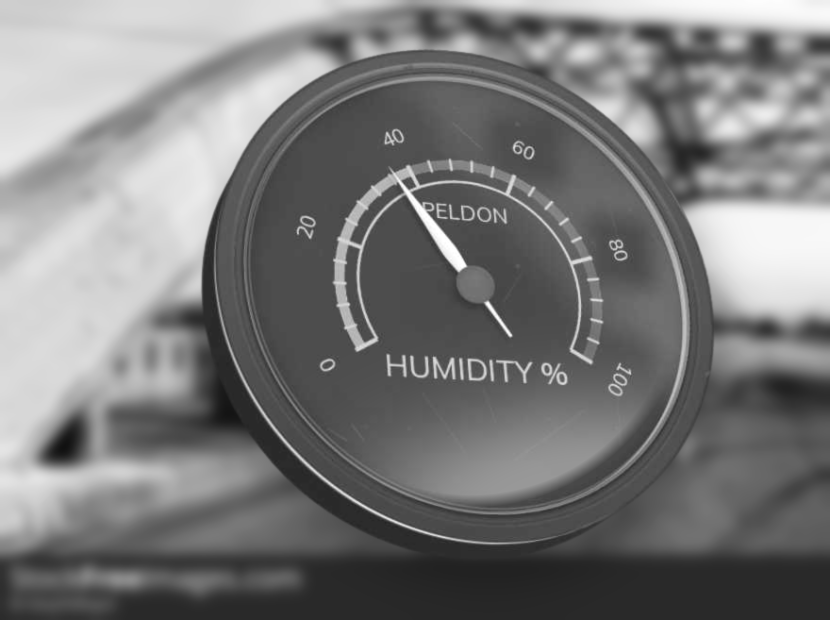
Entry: 36
